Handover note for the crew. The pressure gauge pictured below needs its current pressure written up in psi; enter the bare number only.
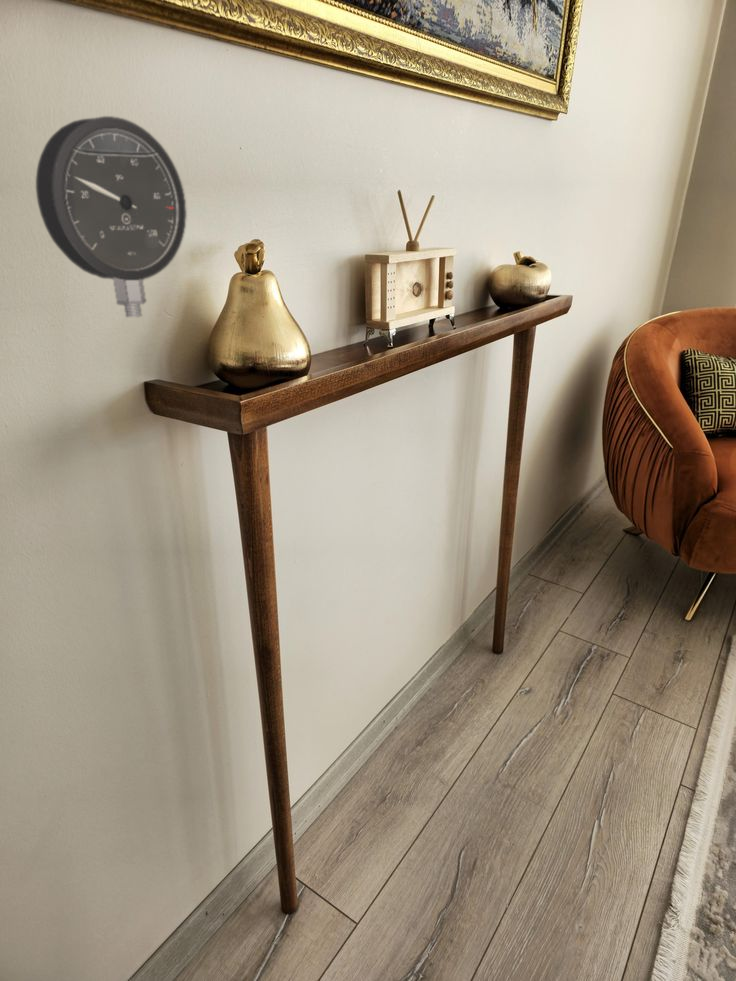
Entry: 25
